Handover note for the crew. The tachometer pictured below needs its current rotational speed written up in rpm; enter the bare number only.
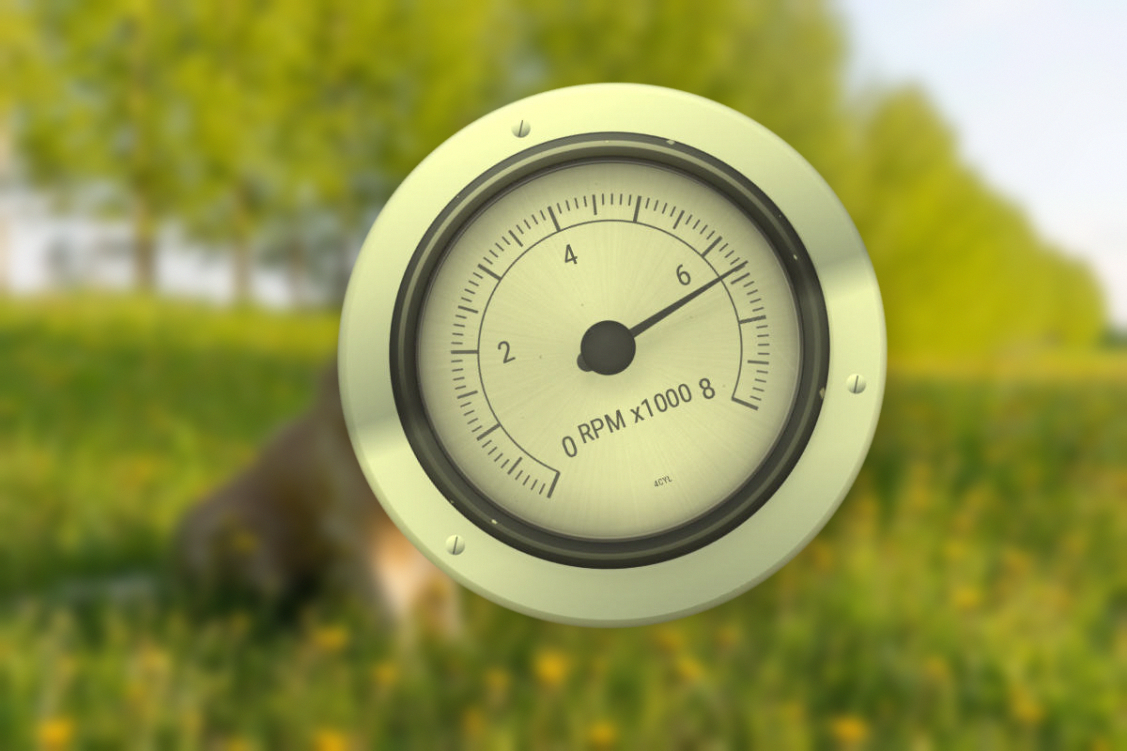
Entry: 6400
